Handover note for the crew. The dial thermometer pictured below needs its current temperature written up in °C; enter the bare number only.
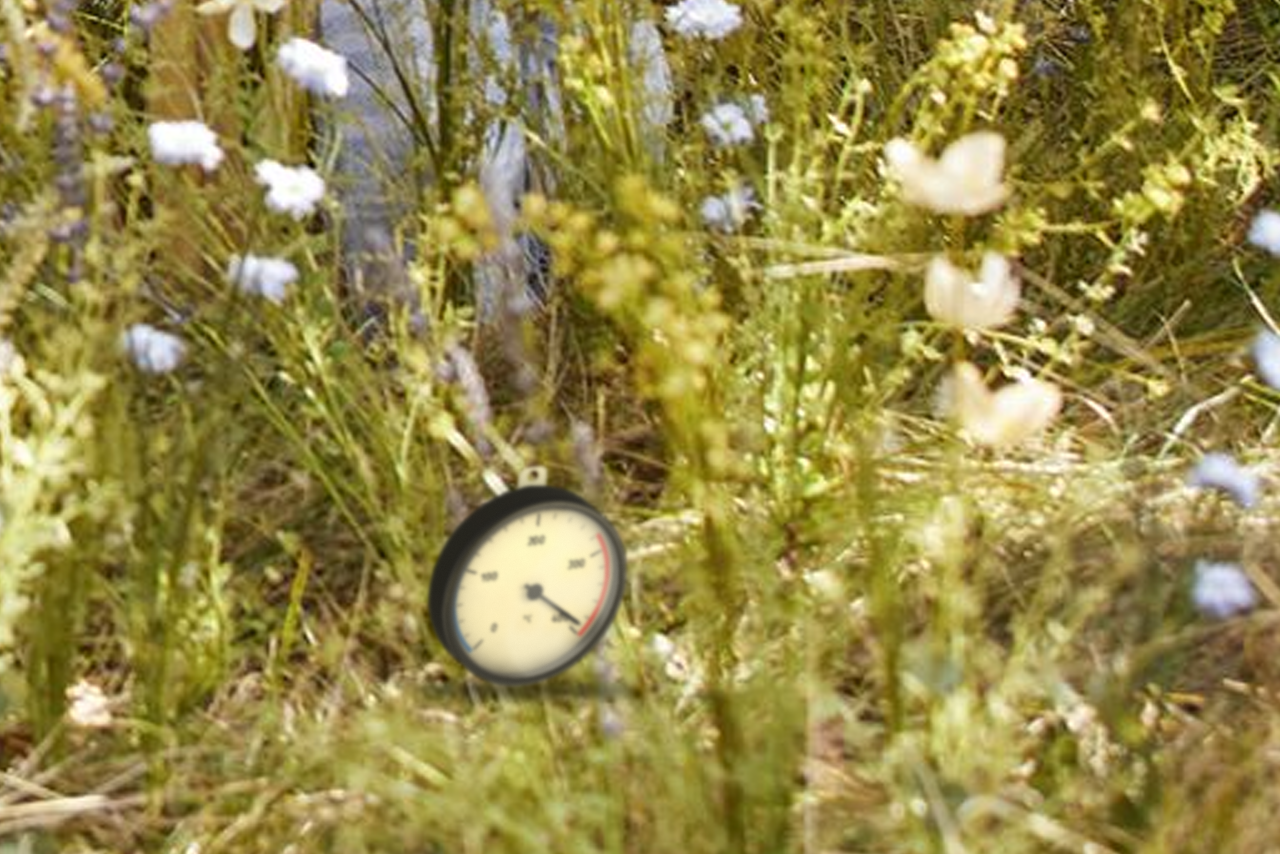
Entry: 390
